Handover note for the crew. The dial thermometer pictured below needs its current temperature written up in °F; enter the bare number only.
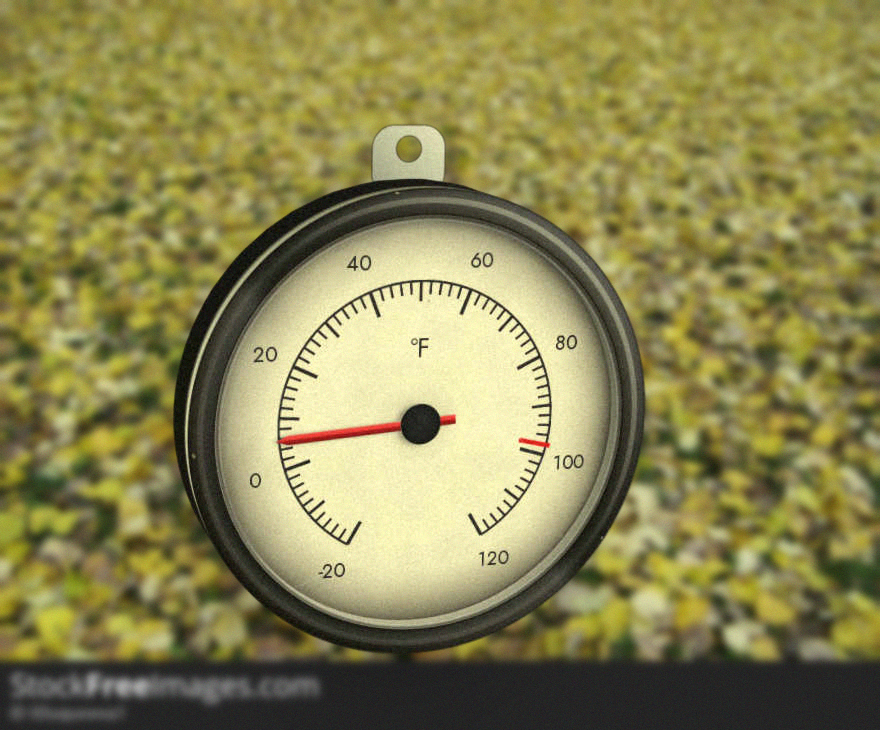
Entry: 6
